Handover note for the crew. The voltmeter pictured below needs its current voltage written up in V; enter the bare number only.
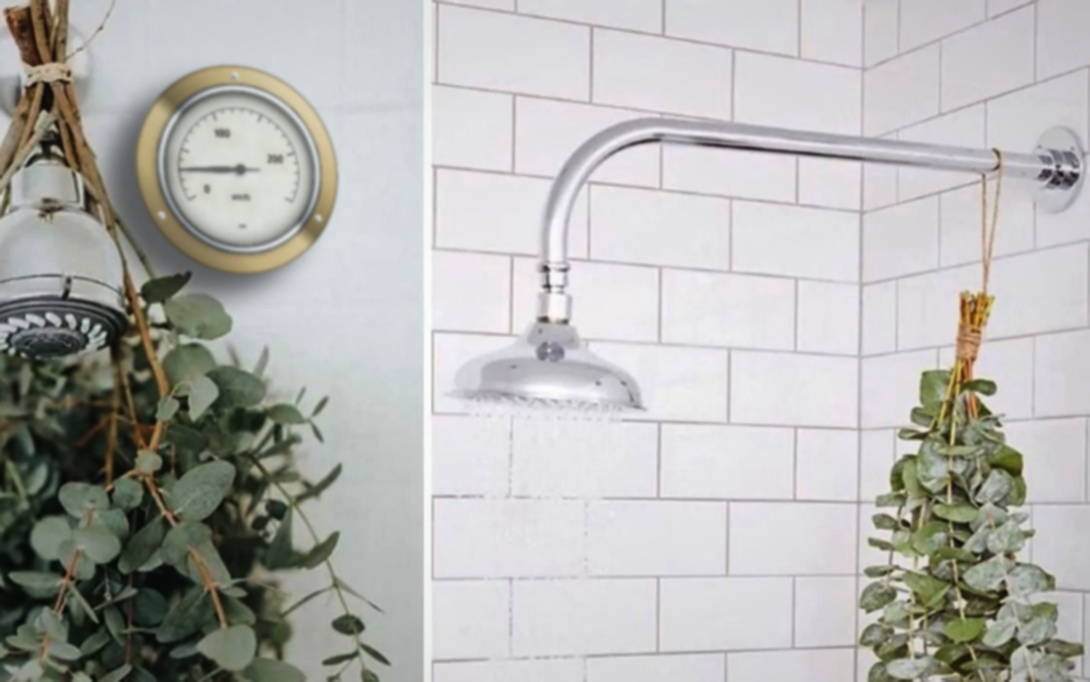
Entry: 30
